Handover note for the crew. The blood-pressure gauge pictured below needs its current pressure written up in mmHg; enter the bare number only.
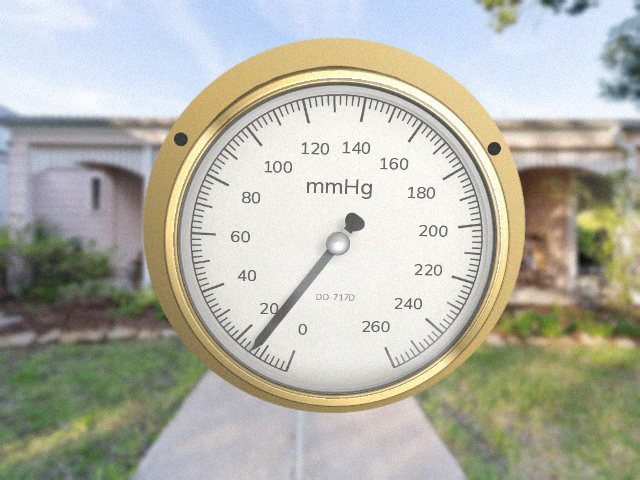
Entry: 14
